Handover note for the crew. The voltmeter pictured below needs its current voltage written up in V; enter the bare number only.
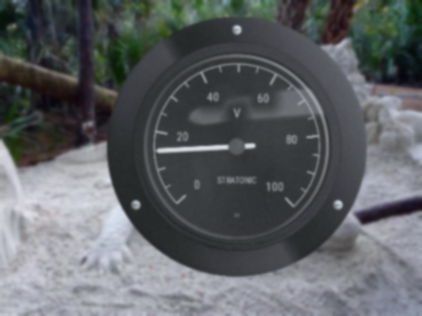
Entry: 15
